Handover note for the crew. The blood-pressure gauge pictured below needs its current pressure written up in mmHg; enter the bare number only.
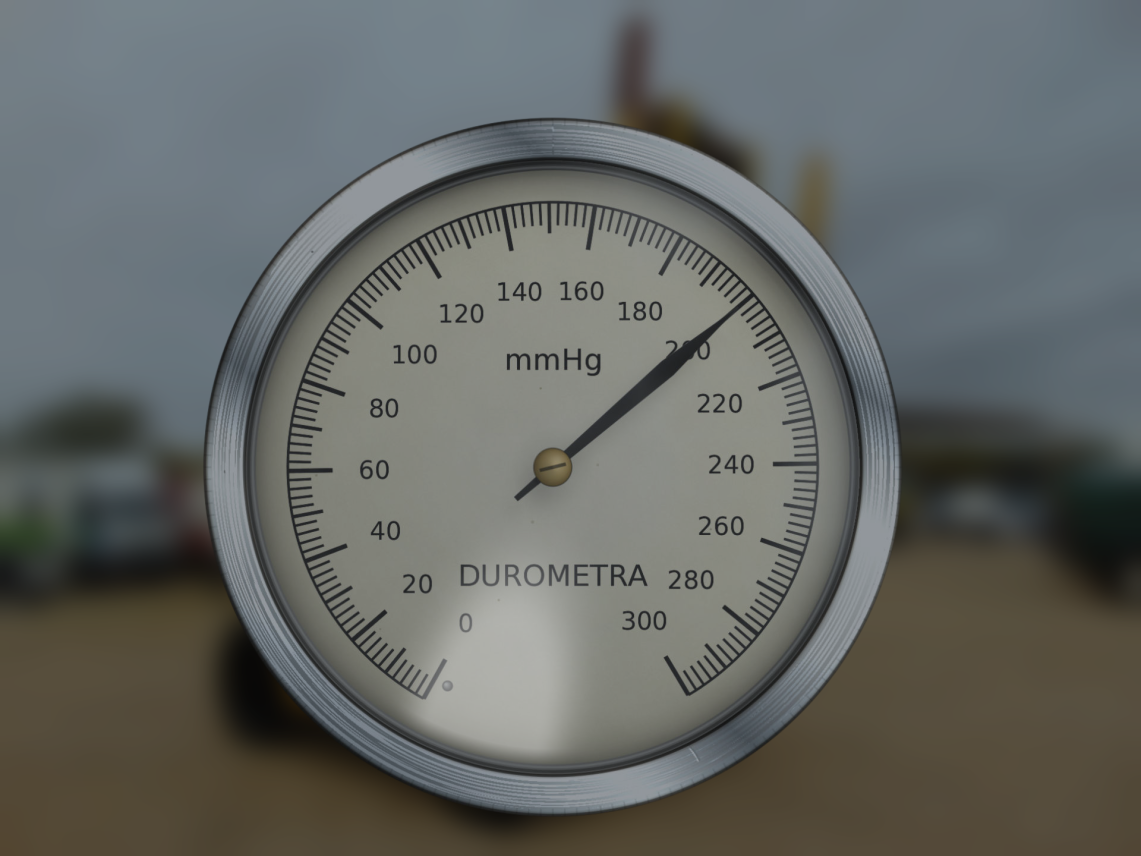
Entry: 200
